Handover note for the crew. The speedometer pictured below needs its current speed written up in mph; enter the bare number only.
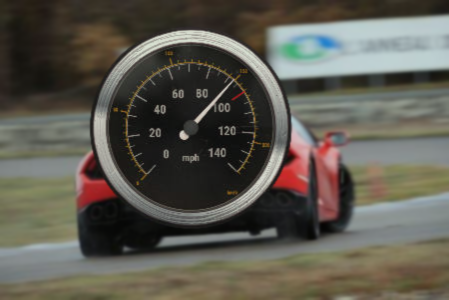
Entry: 92.5
